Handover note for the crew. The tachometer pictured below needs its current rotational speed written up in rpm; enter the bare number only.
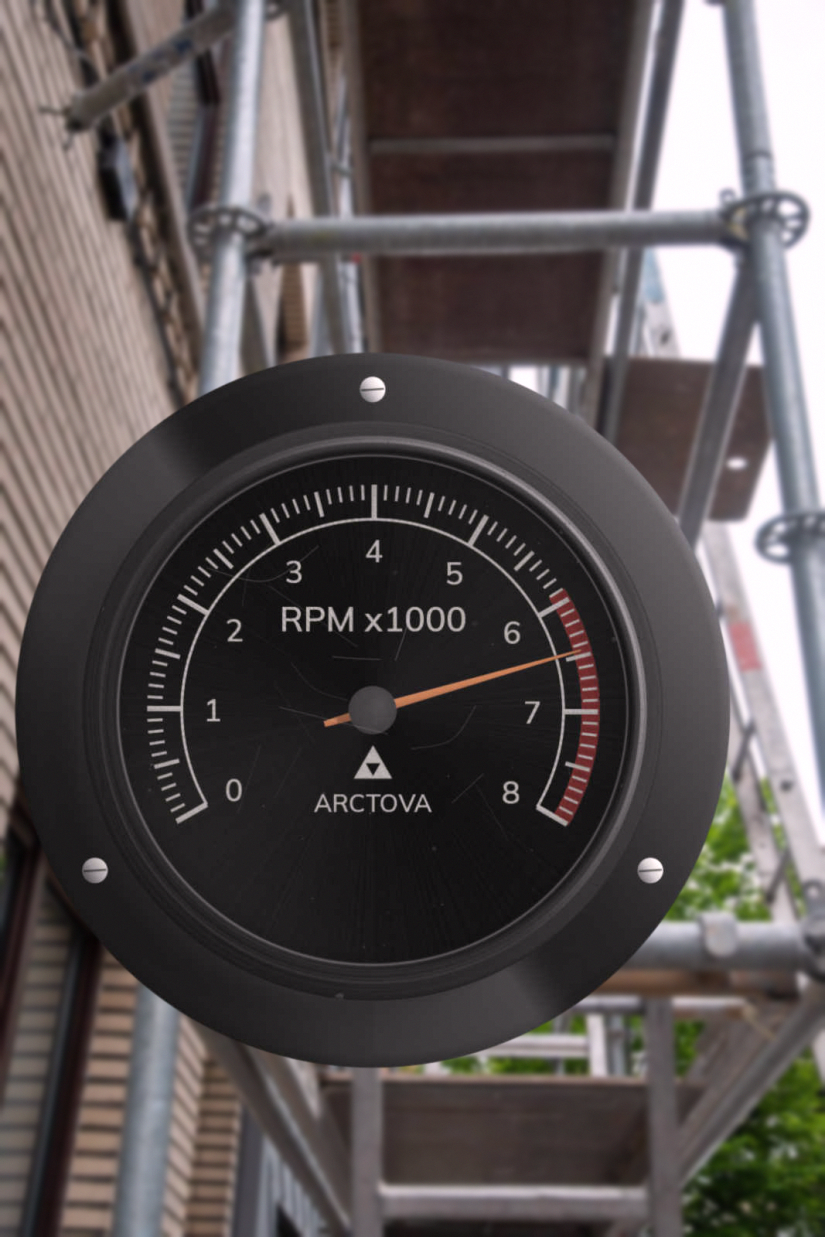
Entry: 6450
